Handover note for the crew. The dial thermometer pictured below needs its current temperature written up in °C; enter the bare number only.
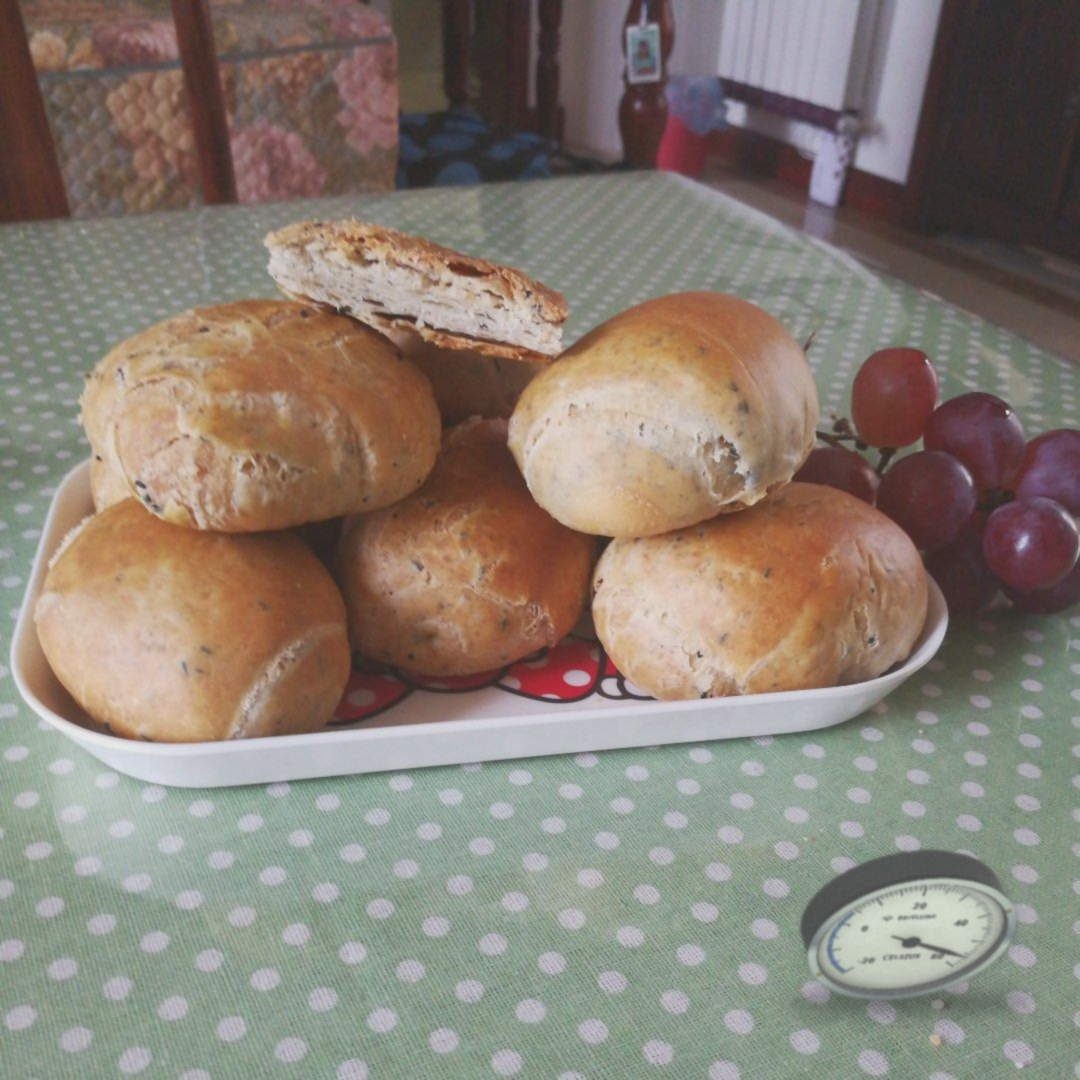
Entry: 55
